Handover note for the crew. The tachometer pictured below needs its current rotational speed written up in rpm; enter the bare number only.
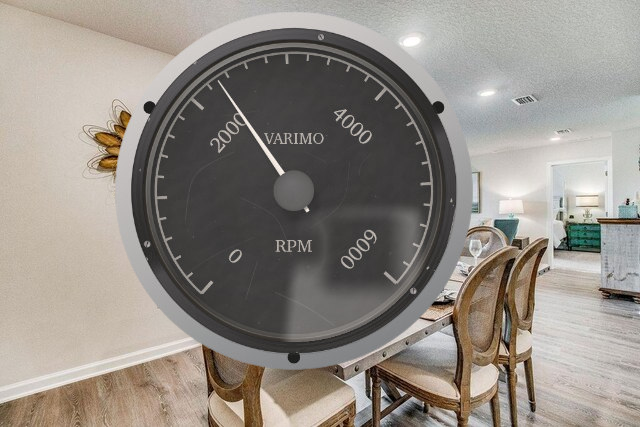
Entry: 2300
